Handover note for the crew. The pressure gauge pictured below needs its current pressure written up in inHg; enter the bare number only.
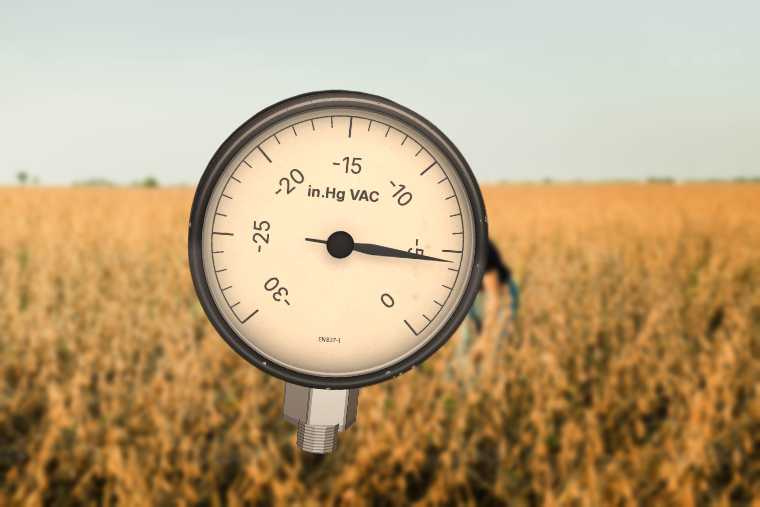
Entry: -4.5
